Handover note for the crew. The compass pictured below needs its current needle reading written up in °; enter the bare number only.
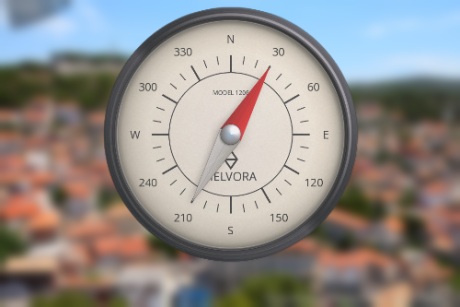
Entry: 30
